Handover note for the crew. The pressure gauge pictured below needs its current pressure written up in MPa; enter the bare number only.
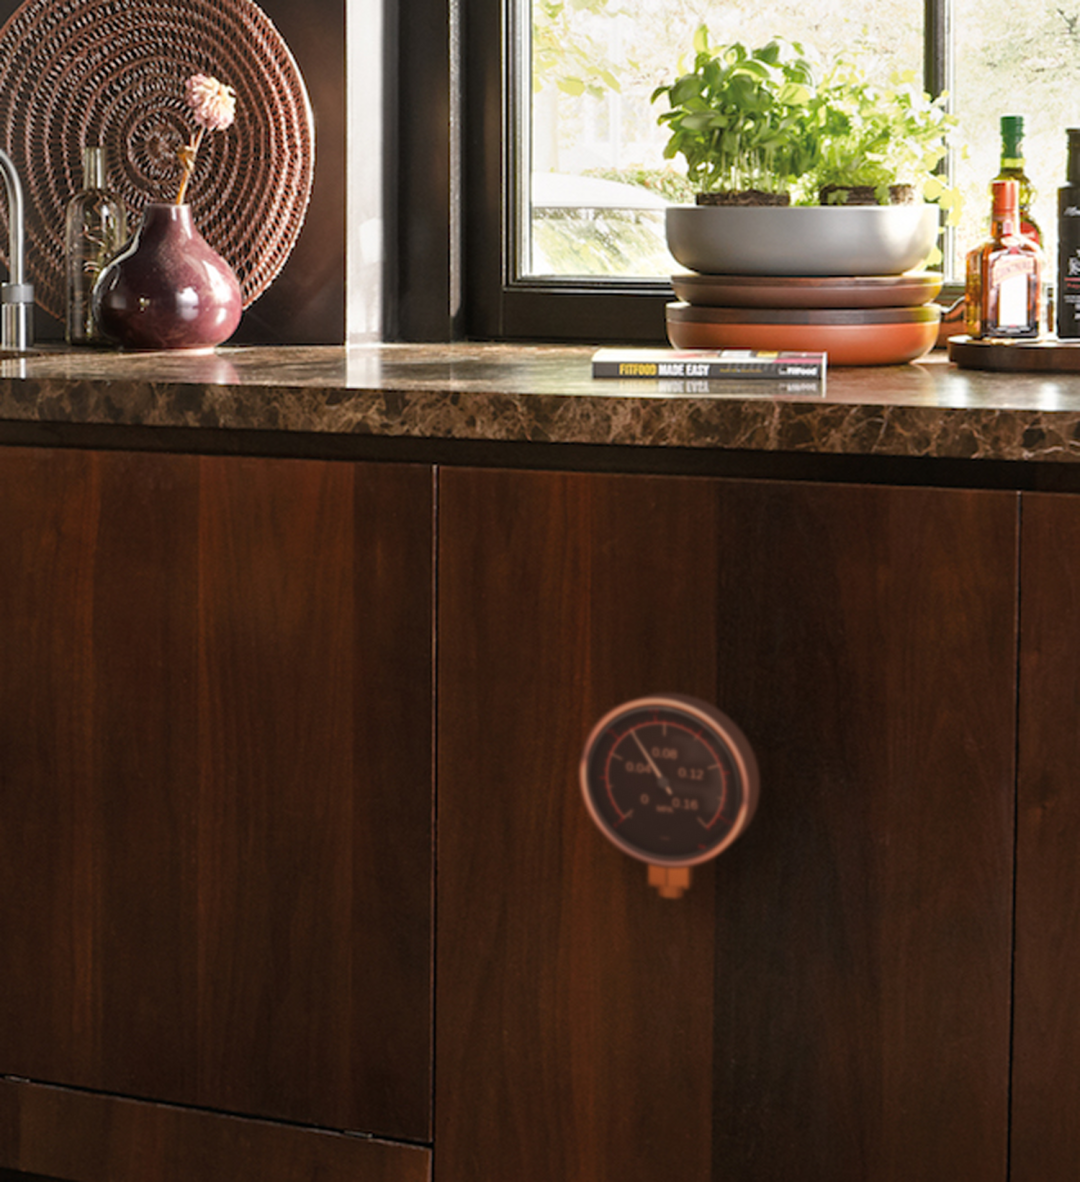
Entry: 0.06
